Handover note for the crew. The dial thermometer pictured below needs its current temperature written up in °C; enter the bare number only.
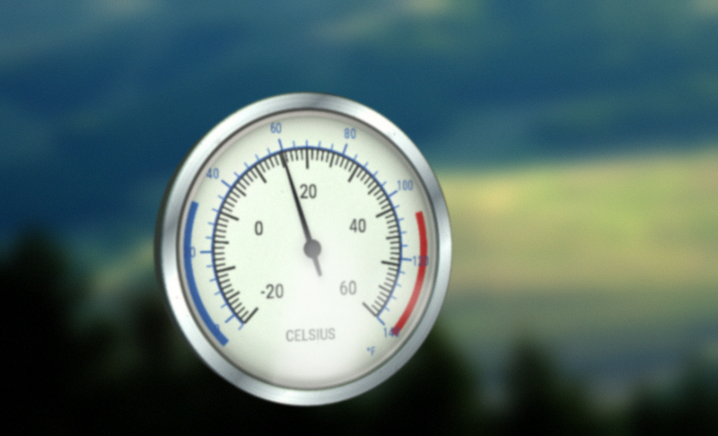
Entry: 15
